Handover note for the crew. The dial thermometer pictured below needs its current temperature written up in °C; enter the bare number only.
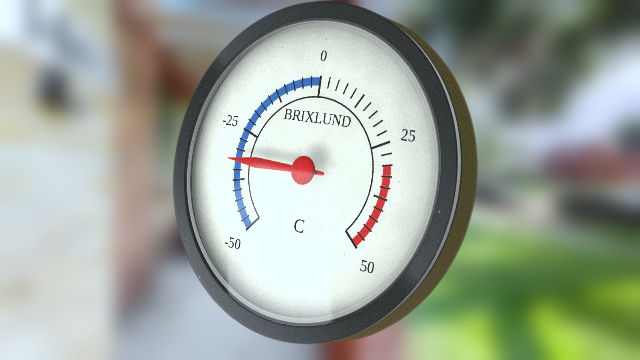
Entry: -32.5
